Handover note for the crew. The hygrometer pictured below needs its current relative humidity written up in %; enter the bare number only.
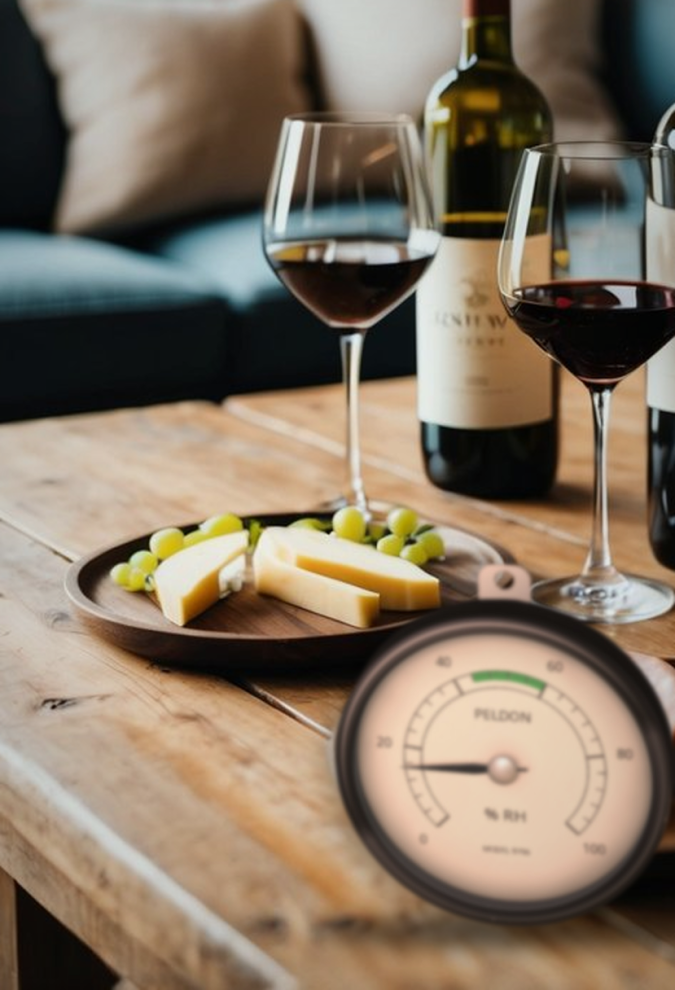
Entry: 16
